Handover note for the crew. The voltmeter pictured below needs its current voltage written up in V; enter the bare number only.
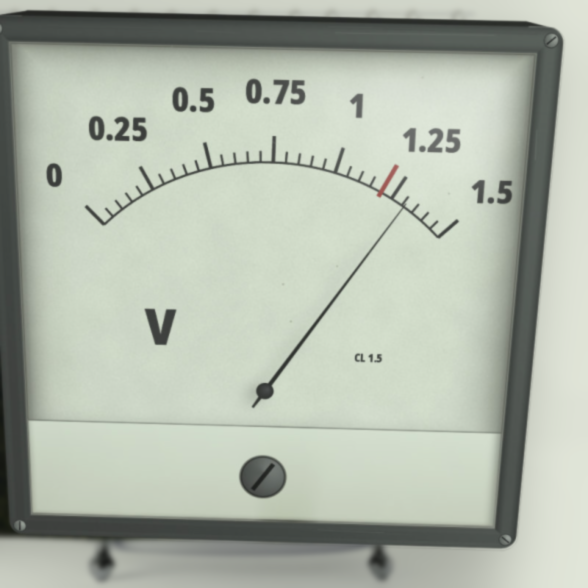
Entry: 1.3
